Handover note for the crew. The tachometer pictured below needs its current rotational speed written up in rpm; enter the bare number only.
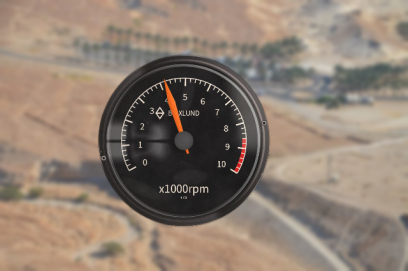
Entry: 4200
